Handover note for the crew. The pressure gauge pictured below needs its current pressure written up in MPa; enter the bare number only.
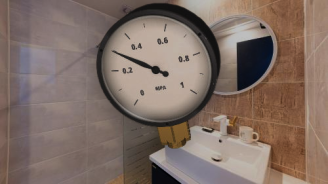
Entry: 0.3
